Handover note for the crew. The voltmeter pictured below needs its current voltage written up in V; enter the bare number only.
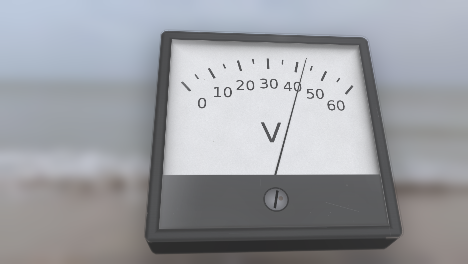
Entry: 42.5
